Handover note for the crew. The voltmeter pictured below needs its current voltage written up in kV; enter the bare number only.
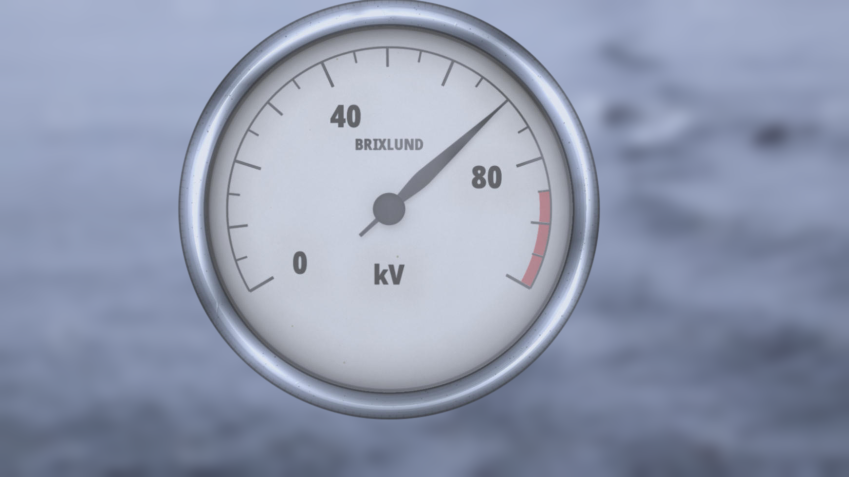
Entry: 70
